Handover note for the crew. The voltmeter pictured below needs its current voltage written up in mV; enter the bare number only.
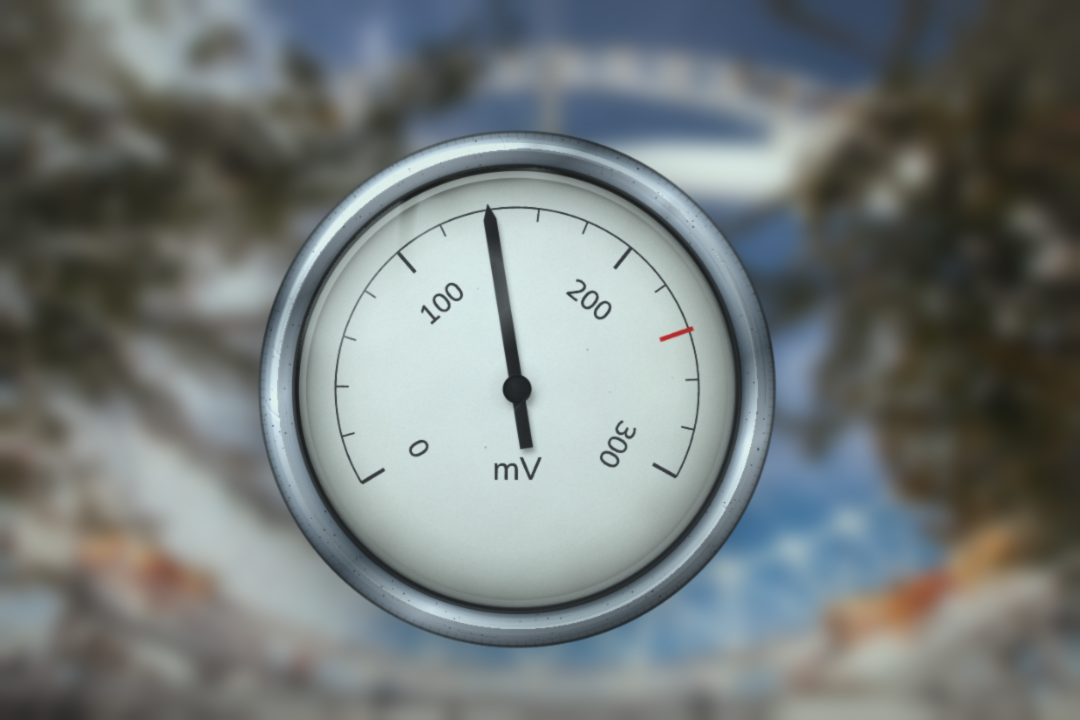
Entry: 140
